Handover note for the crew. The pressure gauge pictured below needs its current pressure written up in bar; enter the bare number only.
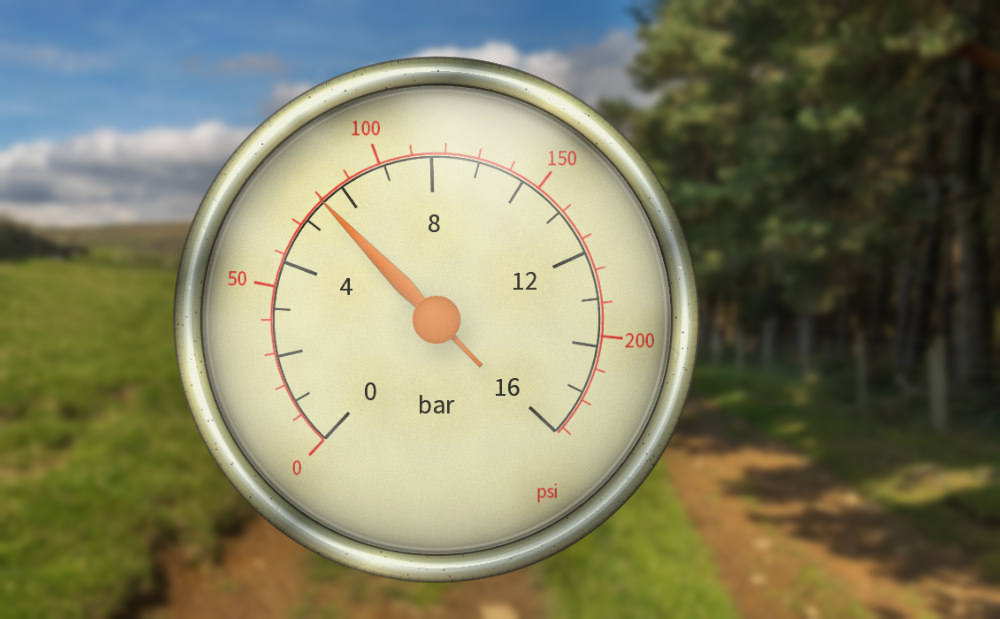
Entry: 5.5
